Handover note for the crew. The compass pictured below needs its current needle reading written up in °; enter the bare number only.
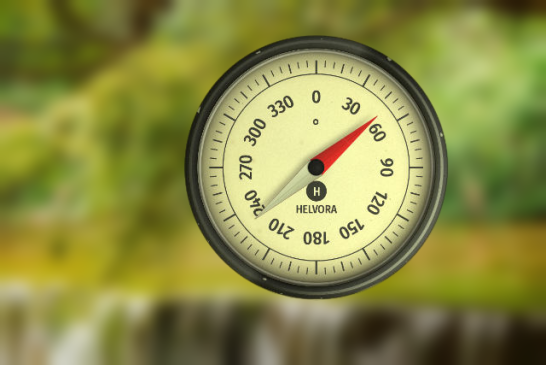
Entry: 50
